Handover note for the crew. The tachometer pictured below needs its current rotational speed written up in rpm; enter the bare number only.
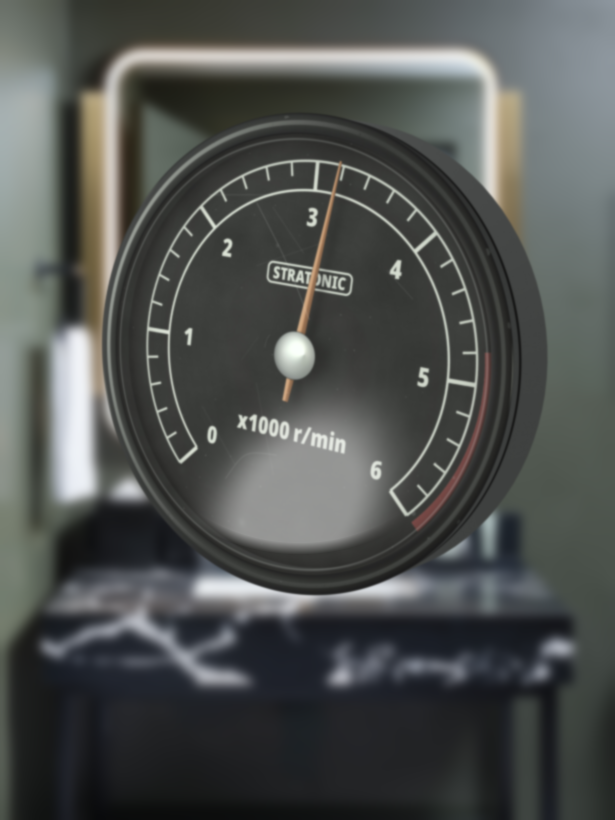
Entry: 3200
